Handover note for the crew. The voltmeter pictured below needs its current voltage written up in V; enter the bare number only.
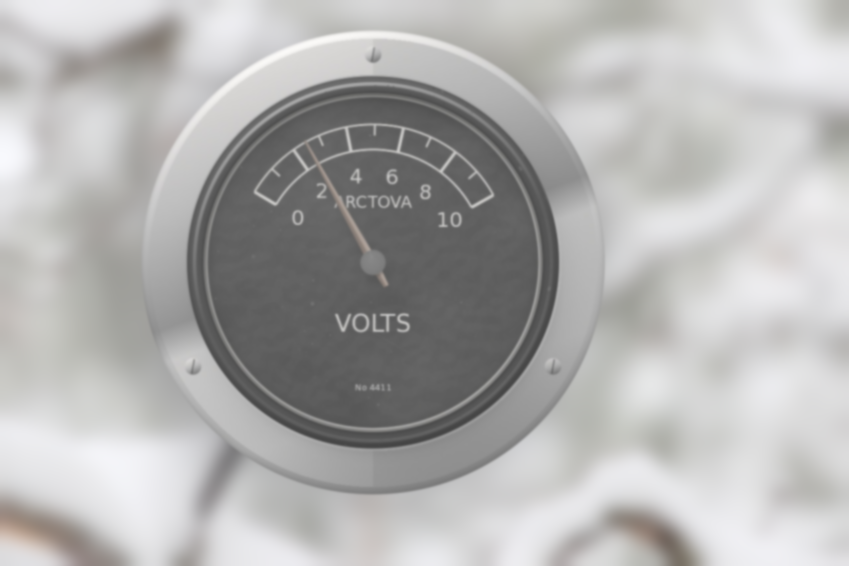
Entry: 2.5
